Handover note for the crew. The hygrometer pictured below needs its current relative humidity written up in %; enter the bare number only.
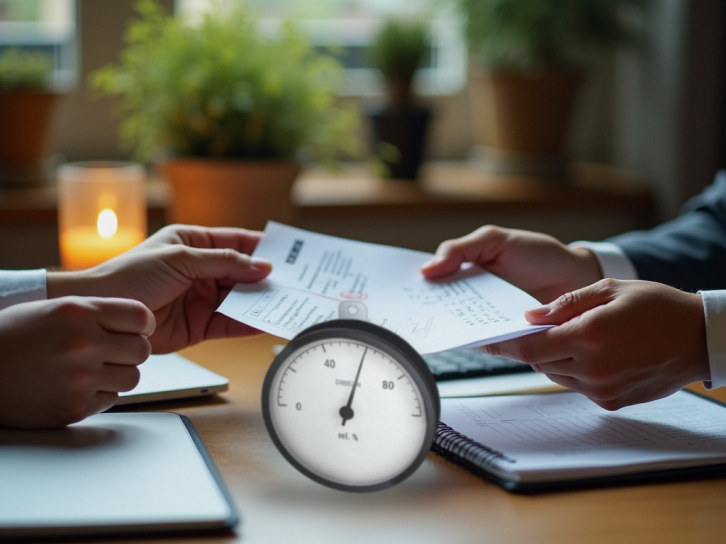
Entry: 60
